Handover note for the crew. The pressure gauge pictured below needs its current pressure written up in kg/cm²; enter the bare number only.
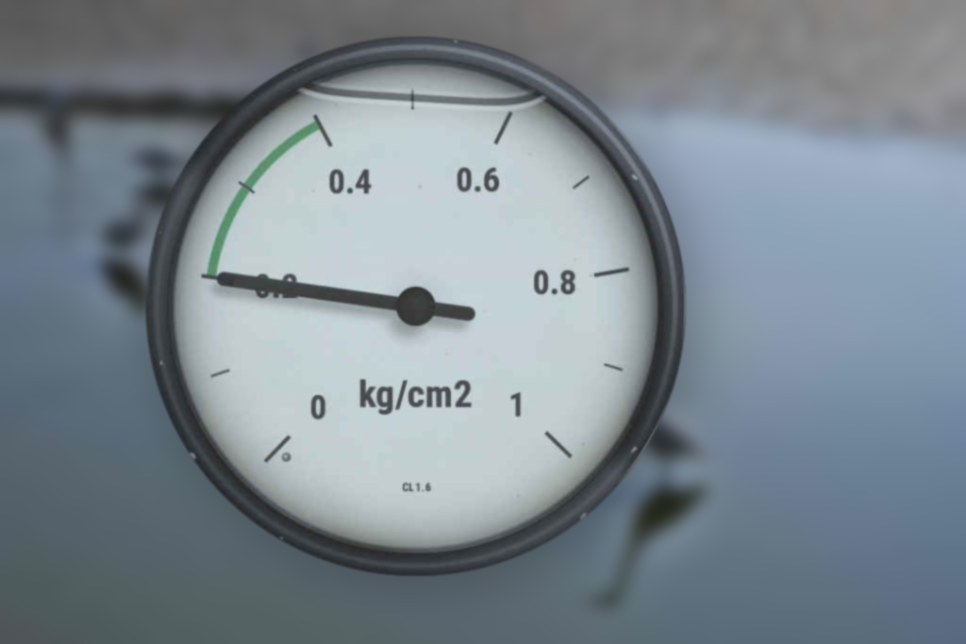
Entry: 0.2
